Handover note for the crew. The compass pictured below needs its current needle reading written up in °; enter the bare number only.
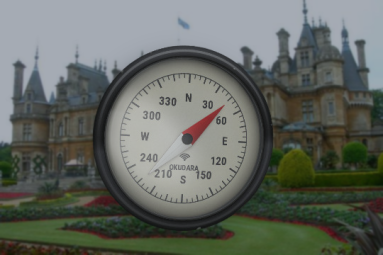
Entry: 45
